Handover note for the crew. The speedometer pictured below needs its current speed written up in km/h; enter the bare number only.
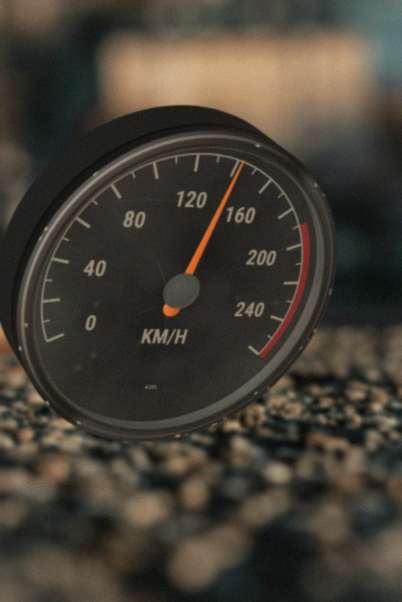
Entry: 140
